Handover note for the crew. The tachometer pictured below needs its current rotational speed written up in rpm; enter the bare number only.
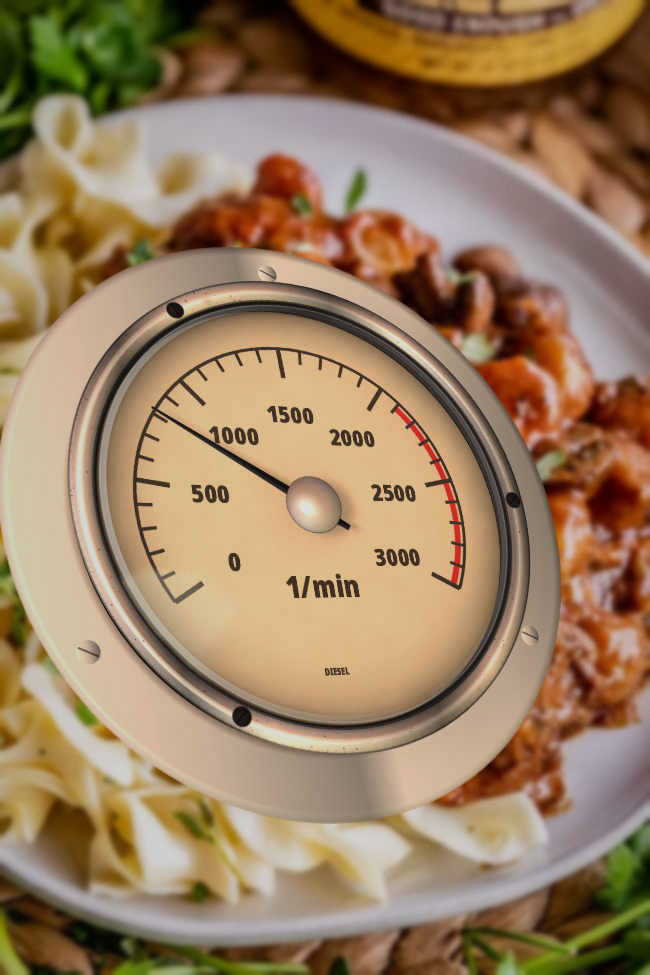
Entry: 800
